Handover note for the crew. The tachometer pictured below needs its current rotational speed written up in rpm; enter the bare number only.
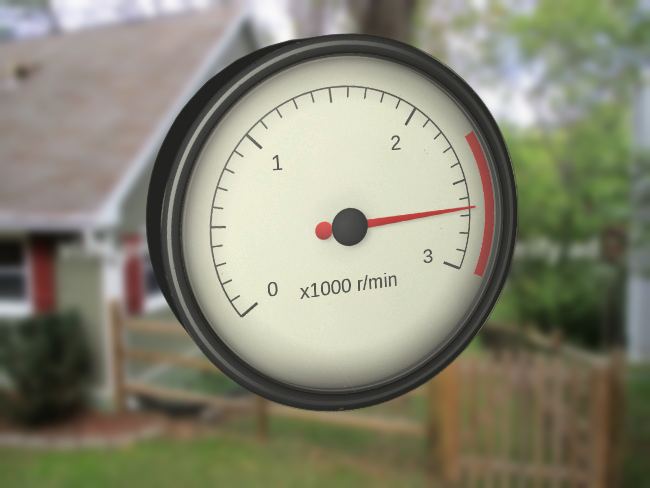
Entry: 2650
